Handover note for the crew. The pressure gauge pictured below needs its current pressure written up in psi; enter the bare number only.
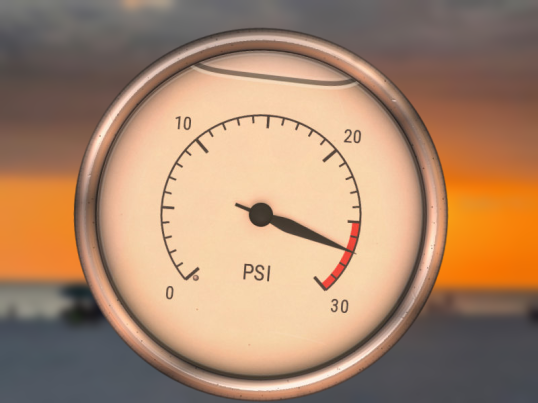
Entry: 27
